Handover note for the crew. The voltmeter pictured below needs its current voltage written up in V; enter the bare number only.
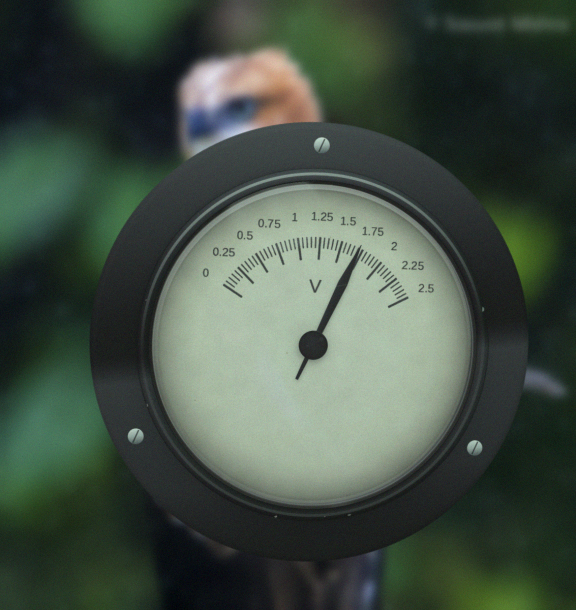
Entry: 1.7
